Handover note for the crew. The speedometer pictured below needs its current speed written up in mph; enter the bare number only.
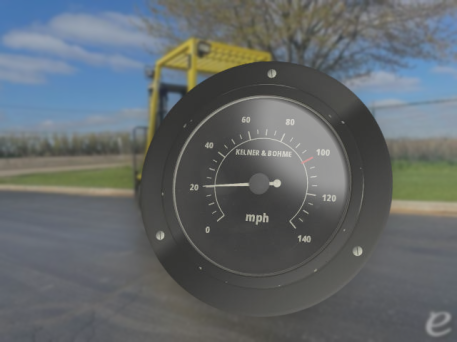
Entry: 20
